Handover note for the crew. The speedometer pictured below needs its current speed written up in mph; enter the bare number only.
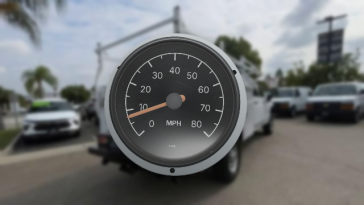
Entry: 7.5
